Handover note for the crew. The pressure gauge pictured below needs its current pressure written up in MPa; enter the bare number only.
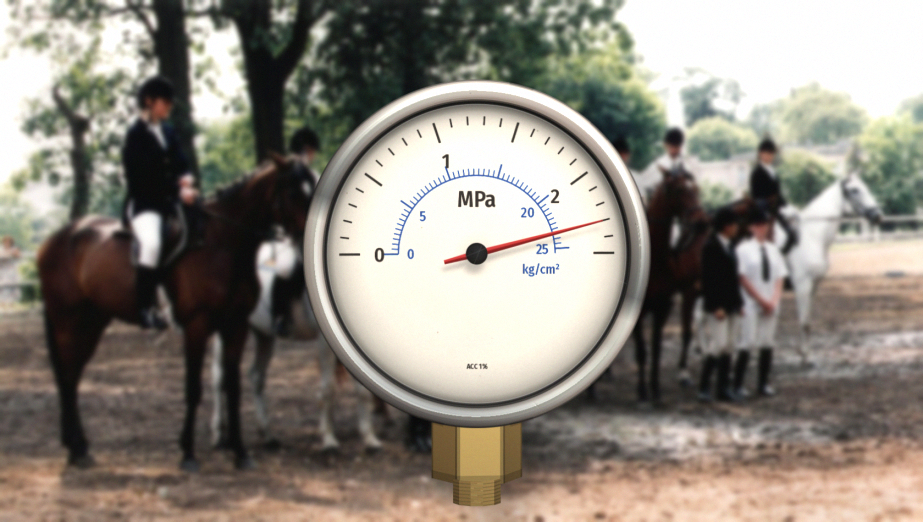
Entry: 2.3
